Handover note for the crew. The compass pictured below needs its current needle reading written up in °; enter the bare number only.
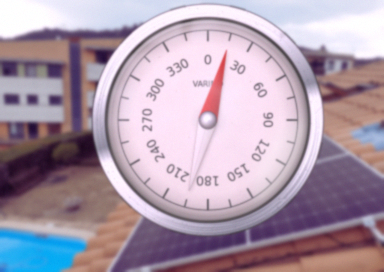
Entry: 15
